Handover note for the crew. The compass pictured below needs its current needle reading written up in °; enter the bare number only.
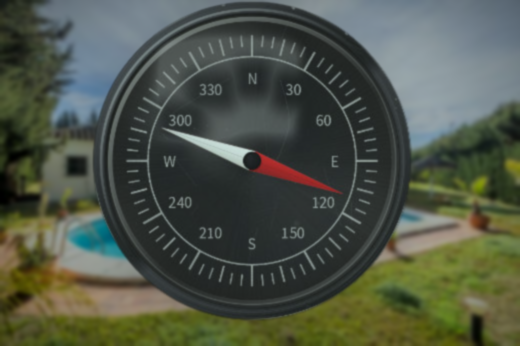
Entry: 110
